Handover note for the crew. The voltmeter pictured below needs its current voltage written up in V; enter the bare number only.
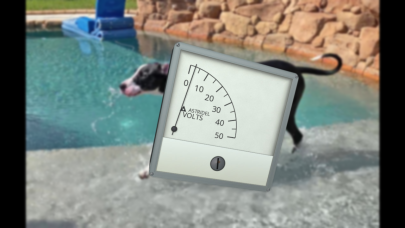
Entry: 2.5
